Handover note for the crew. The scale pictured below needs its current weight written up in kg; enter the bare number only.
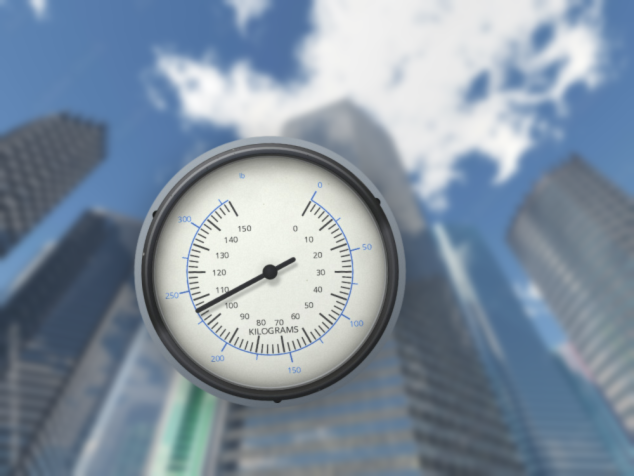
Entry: 106
